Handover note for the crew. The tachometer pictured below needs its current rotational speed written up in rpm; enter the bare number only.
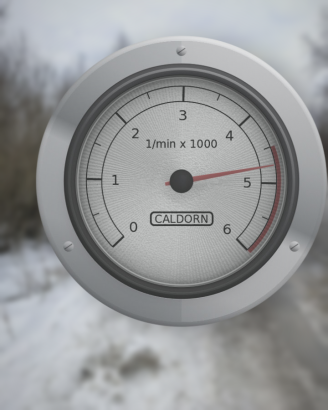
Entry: 4750
